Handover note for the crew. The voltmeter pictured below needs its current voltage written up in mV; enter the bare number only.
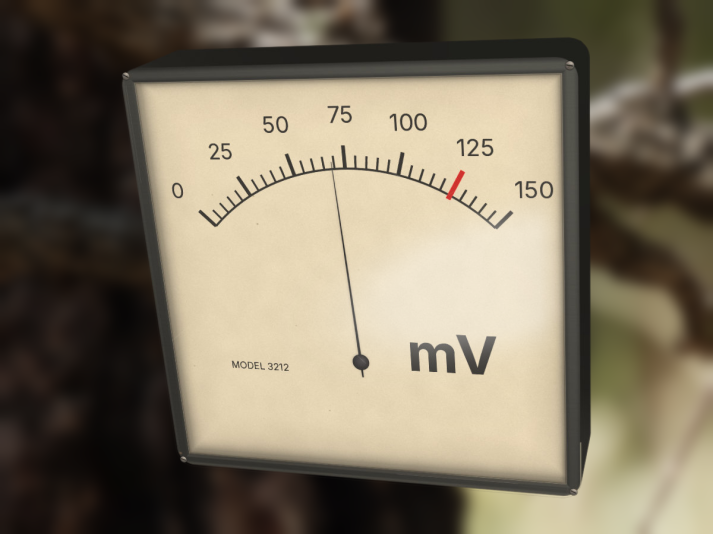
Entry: 70
